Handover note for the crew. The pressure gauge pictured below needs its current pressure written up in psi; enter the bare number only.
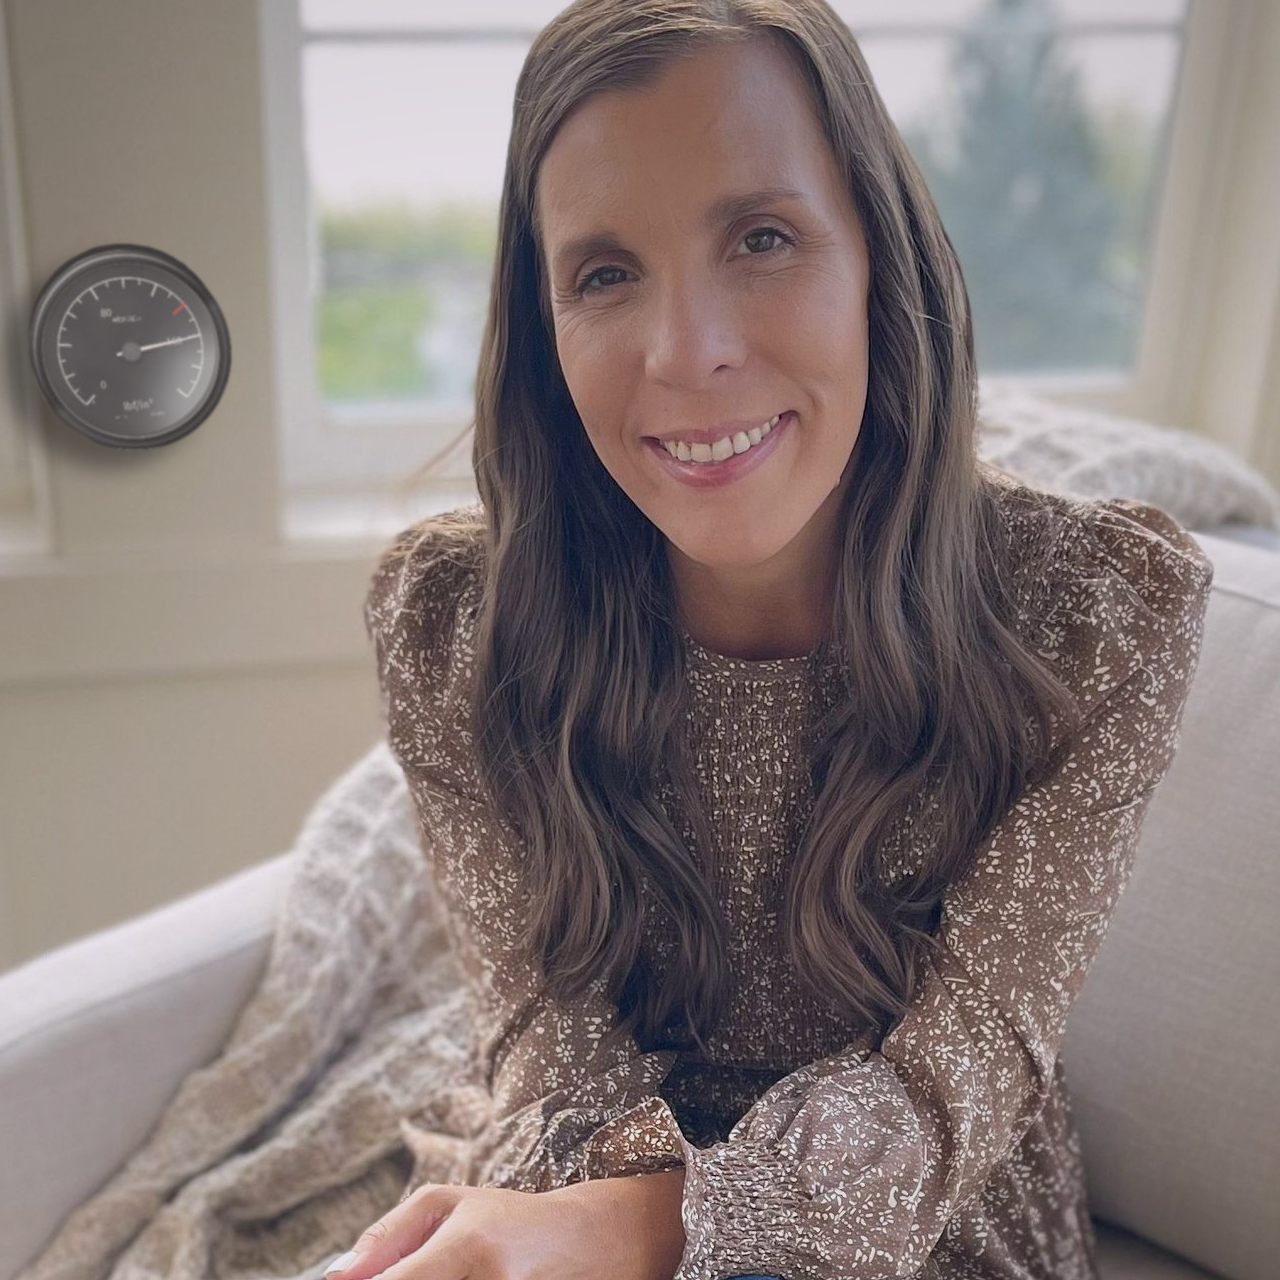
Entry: 160
